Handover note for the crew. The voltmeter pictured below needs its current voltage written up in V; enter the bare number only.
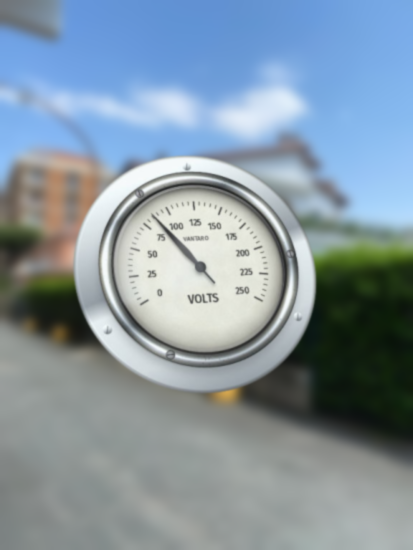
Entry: 85
